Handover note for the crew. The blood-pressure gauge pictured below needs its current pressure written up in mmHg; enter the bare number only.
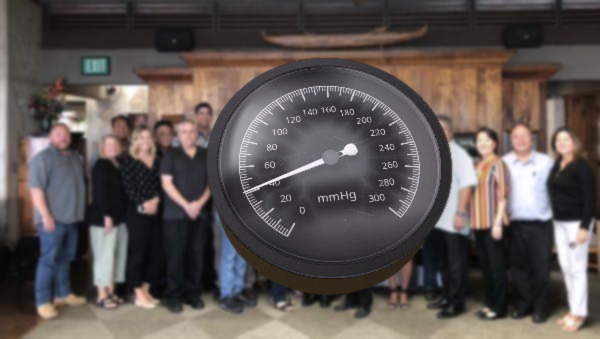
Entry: 40
